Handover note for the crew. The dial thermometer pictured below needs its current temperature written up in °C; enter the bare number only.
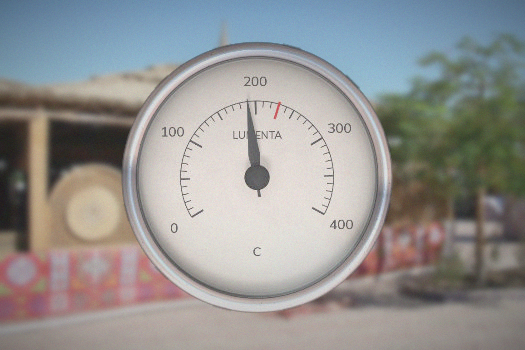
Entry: 190
